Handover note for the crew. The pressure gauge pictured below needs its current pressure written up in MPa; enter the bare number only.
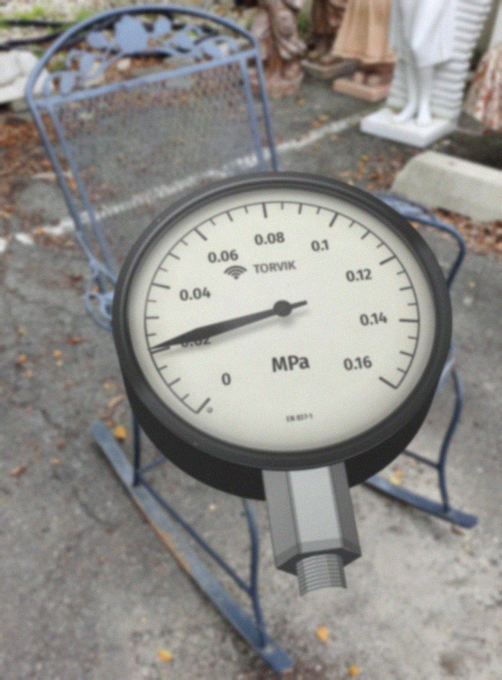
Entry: 0.02
